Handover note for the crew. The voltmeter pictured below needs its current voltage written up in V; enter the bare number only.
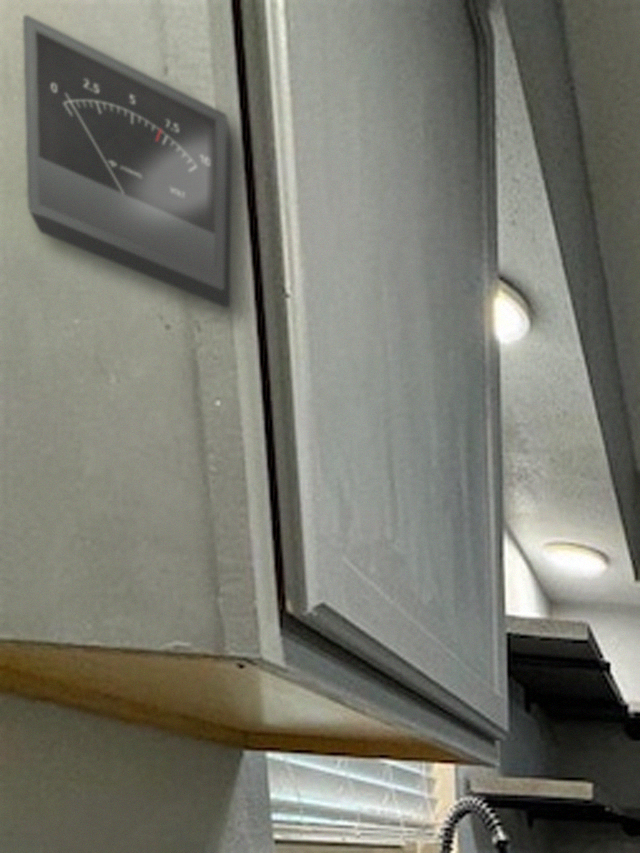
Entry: 0.5
